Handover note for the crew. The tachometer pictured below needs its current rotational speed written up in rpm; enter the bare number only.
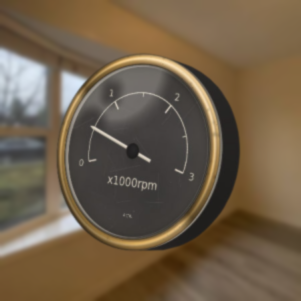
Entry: 500
